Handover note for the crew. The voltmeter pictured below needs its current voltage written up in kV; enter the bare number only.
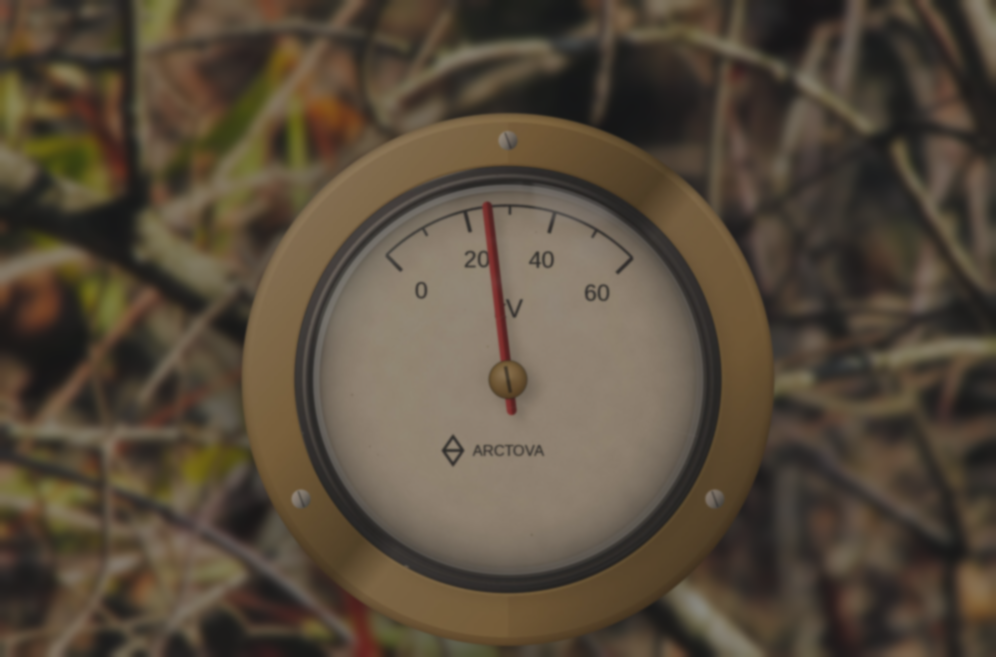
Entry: 25
